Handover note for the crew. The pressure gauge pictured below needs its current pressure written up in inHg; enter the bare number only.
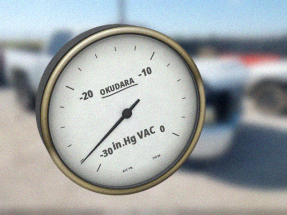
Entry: -28
